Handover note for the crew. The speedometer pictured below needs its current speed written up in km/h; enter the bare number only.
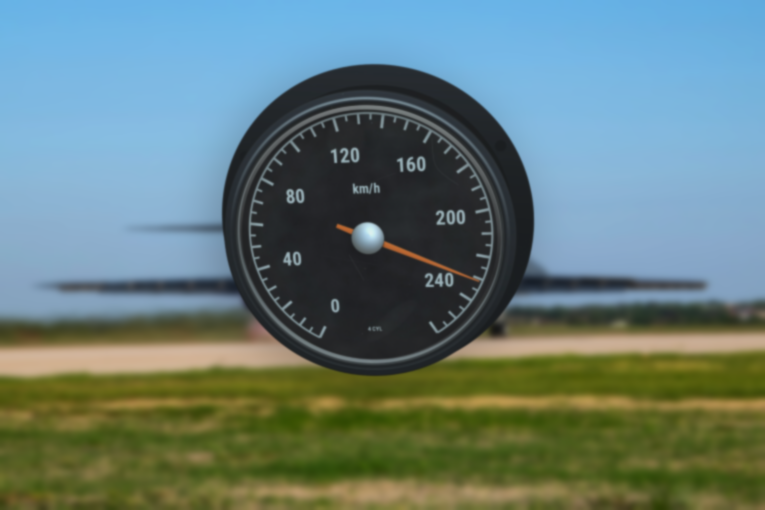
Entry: 230
